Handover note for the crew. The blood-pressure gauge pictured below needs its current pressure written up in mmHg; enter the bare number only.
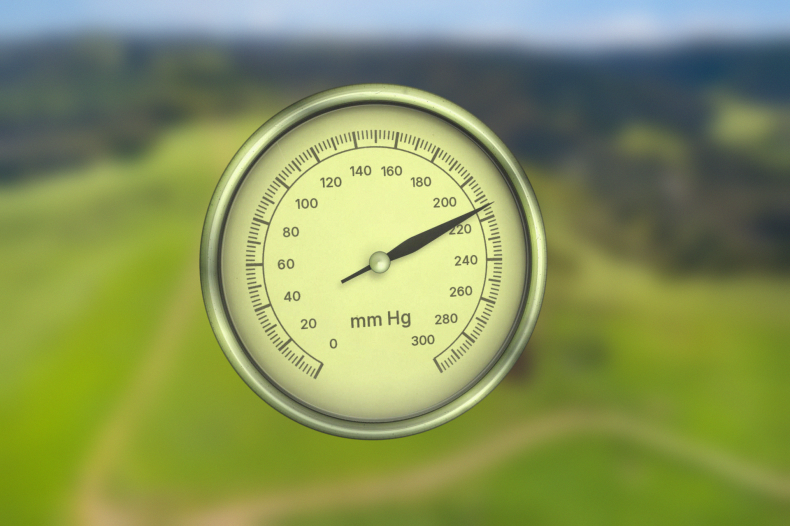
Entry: 214
